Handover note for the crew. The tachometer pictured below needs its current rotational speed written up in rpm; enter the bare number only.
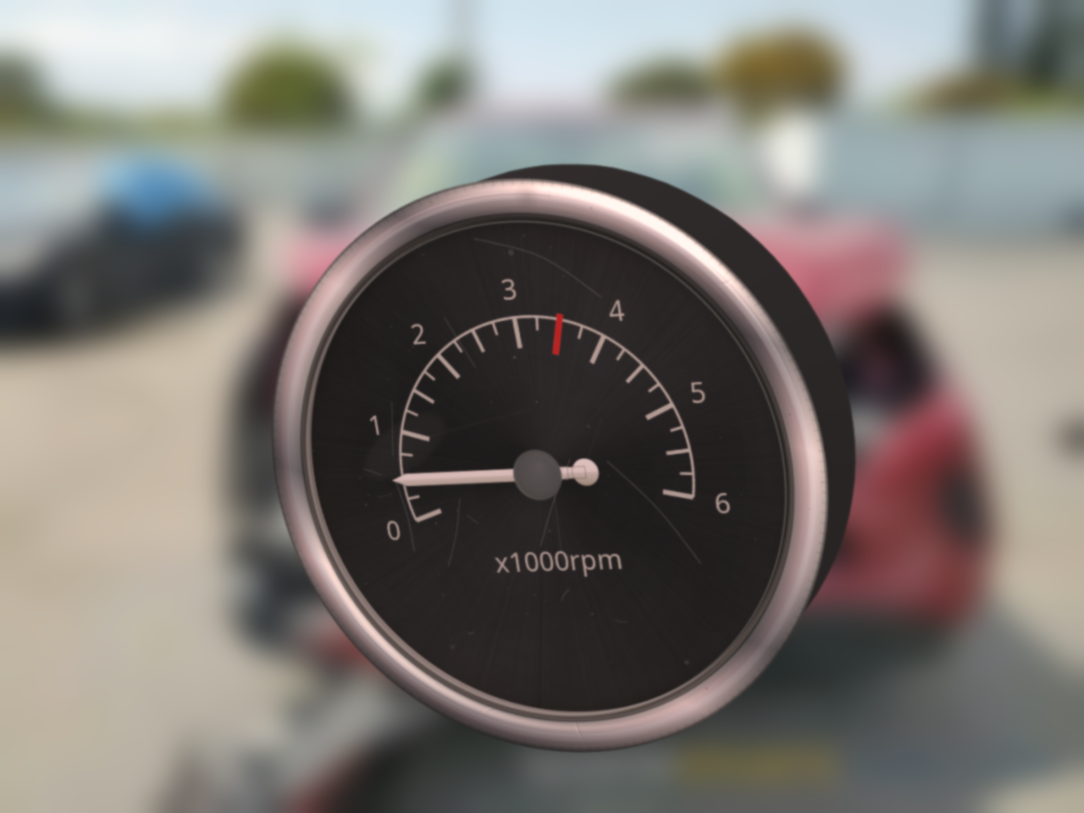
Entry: 500
